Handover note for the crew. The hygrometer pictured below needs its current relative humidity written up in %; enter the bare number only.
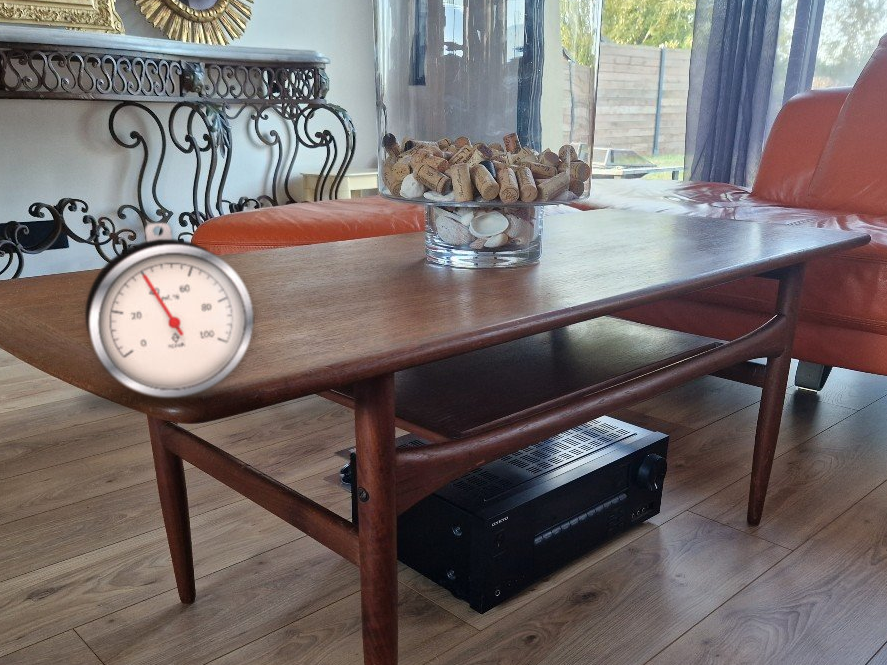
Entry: 40
